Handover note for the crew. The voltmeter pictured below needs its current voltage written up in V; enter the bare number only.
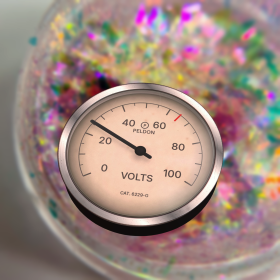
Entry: 25
